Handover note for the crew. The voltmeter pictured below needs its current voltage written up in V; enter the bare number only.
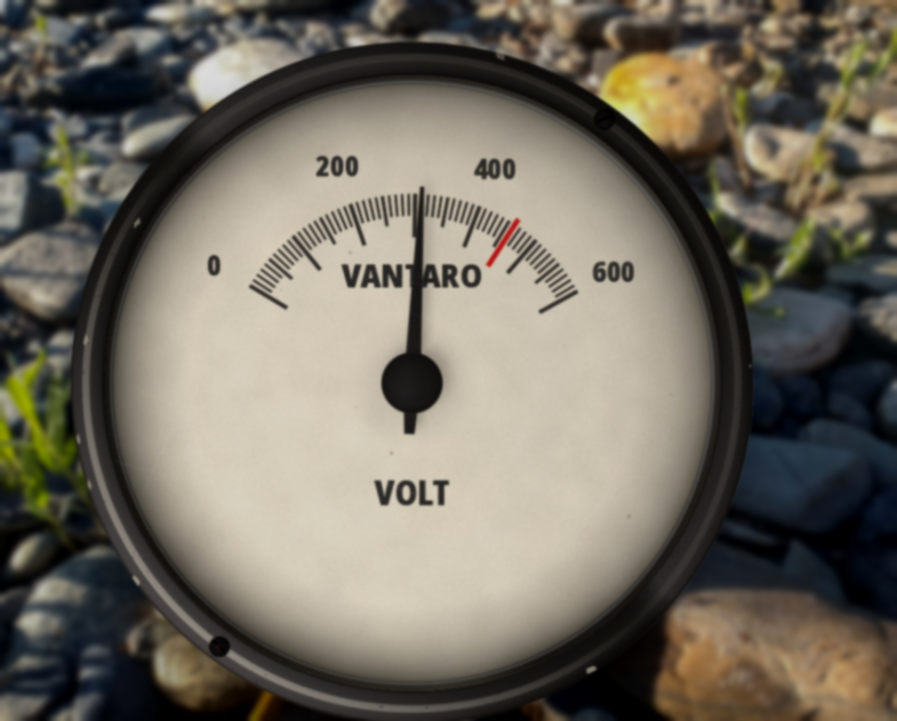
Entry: 310
